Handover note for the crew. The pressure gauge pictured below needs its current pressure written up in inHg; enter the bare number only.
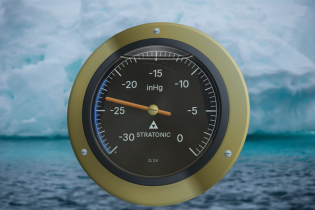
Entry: -23.5
